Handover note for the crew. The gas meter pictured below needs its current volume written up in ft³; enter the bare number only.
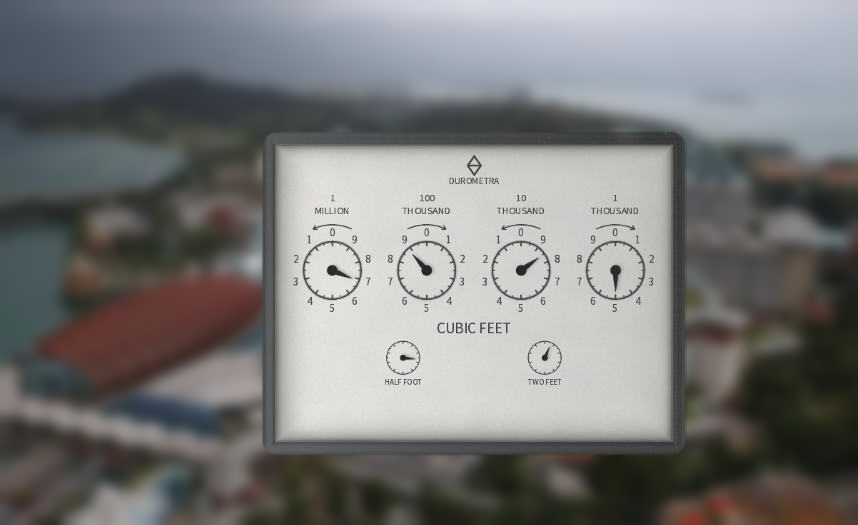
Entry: 688500
